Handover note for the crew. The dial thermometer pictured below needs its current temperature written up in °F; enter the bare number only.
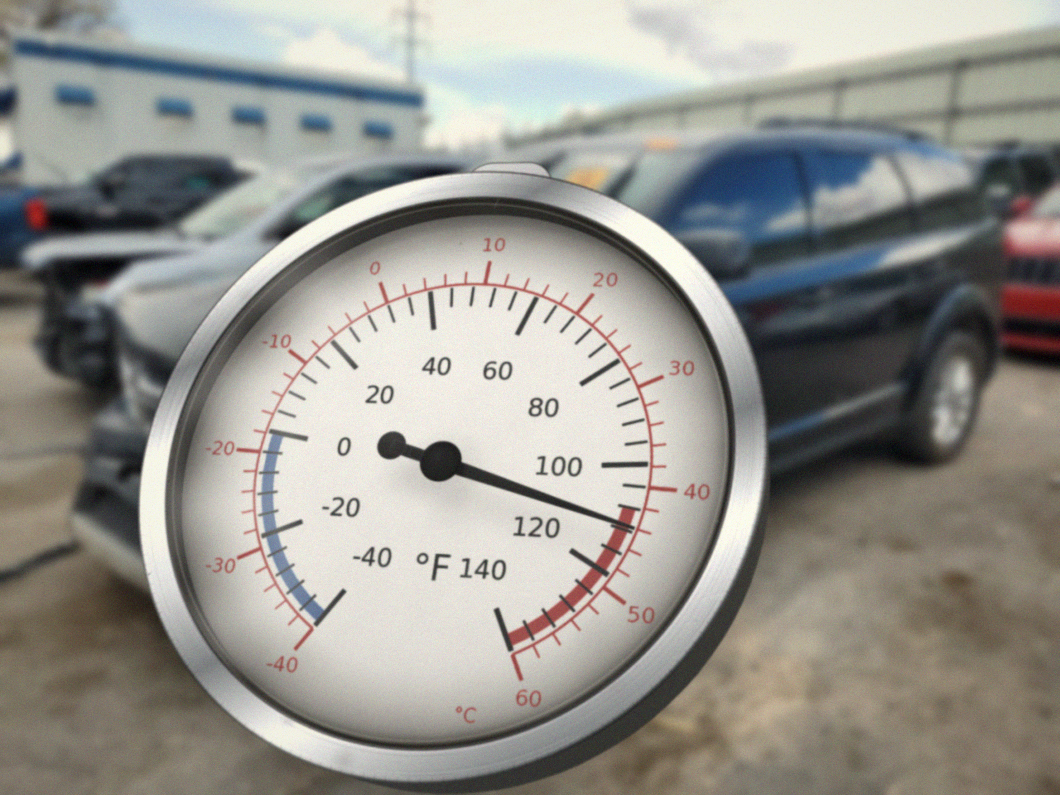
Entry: 112
